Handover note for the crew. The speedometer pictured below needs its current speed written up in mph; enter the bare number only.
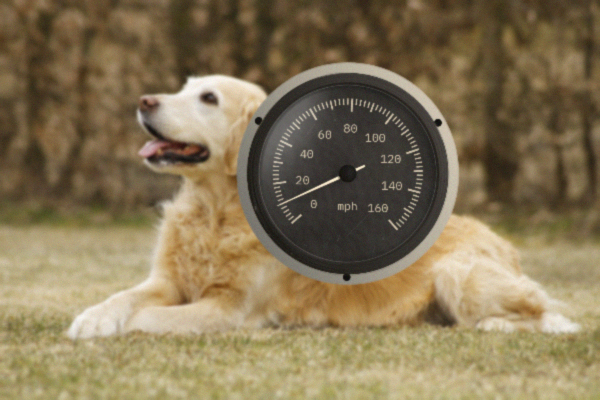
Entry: 10
